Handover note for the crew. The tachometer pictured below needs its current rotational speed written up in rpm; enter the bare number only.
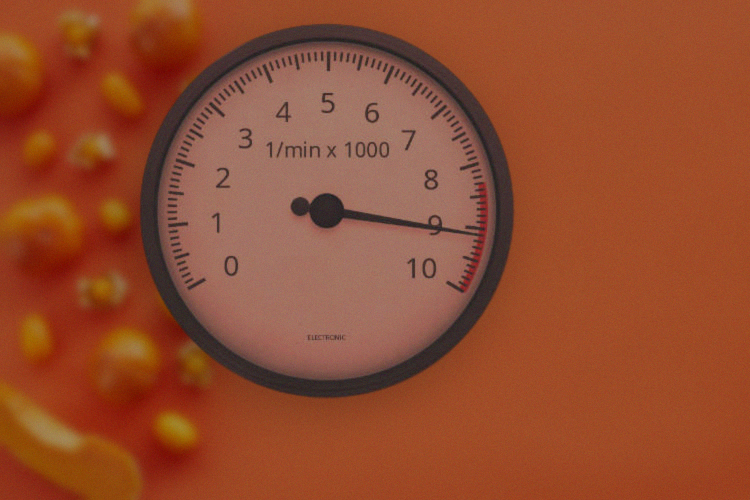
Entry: 9100
